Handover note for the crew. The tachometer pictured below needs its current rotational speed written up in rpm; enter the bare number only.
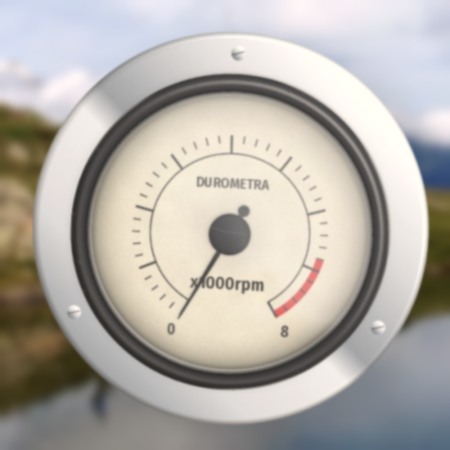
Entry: 0
